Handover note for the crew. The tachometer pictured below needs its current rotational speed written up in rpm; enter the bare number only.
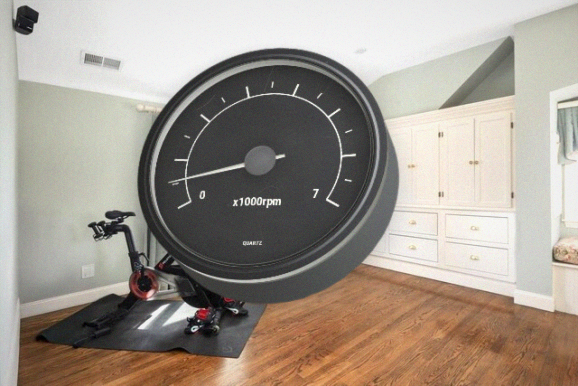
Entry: 500
